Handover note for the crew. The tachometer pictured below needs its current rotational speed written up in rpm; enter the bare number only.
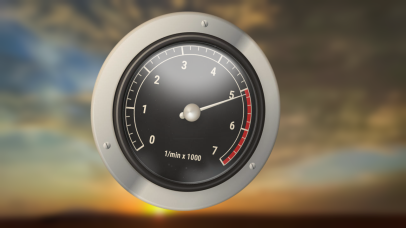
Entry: 5100
